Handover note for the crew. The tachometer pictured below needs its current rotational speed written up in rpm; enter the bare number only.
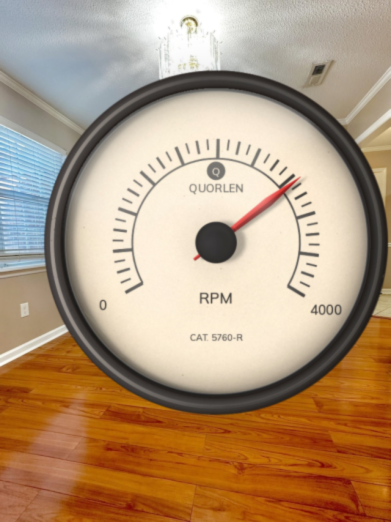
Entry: 2850
